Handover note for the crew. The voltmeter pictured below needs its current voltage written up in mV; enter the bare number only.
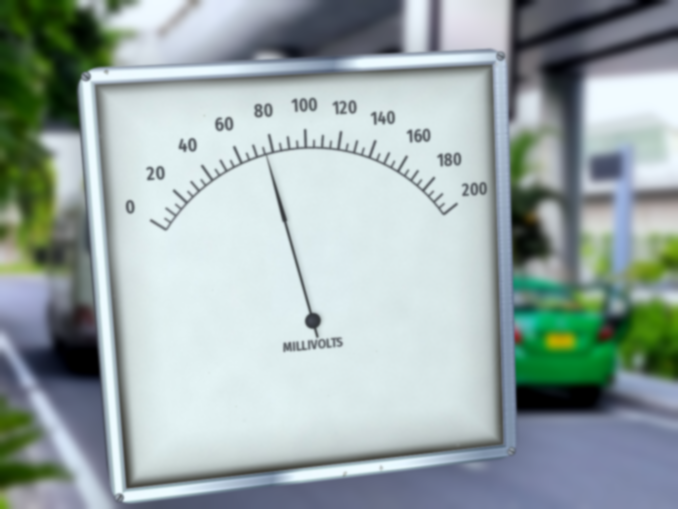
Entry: 75
